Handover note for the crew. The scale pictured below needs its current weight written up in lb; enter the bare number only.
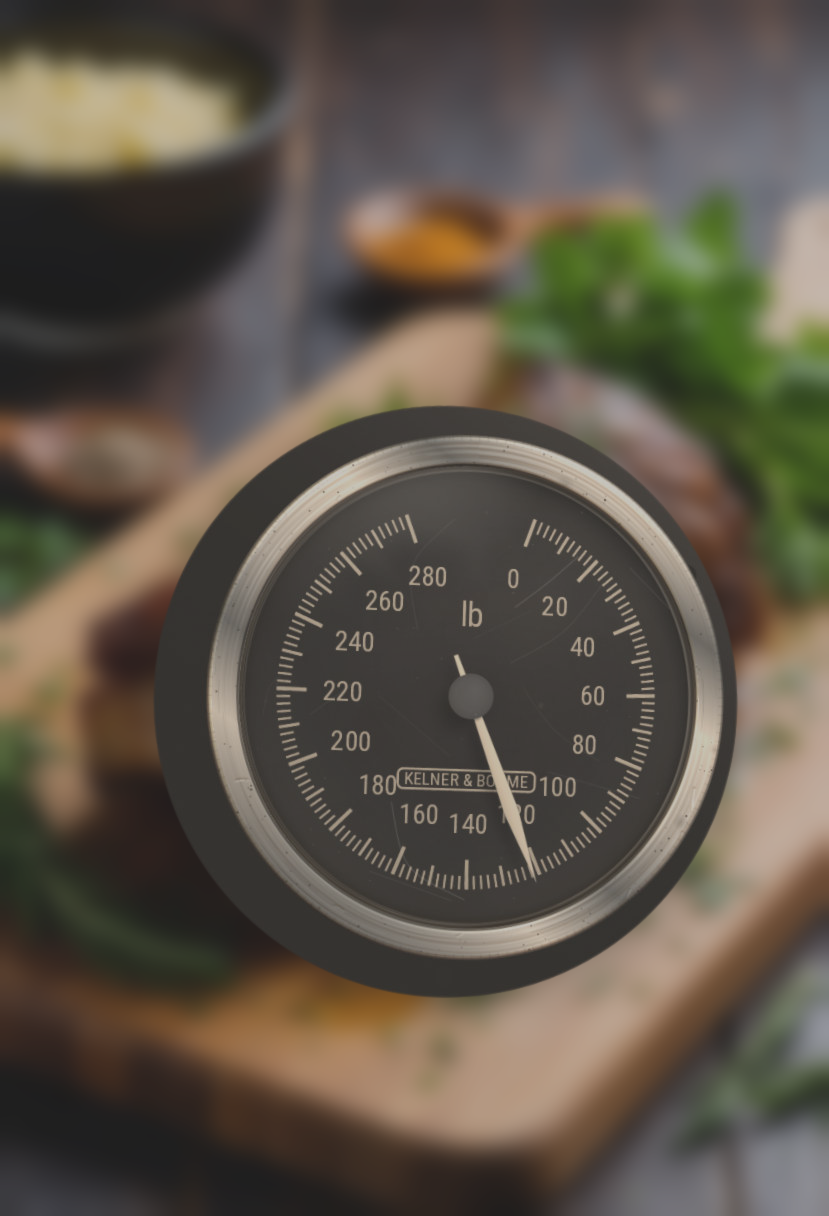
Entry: 122
